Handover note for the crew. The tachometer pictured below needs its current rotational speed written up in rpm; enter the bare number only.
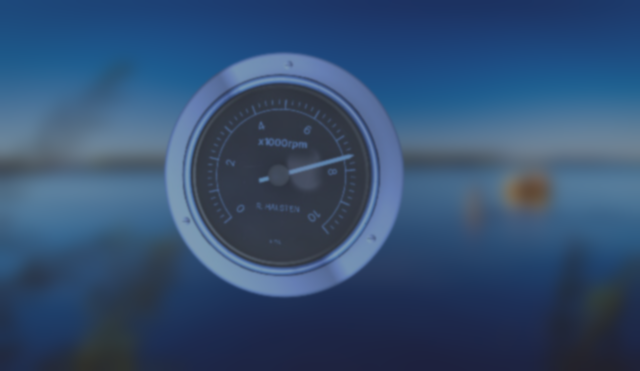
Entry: 7600
